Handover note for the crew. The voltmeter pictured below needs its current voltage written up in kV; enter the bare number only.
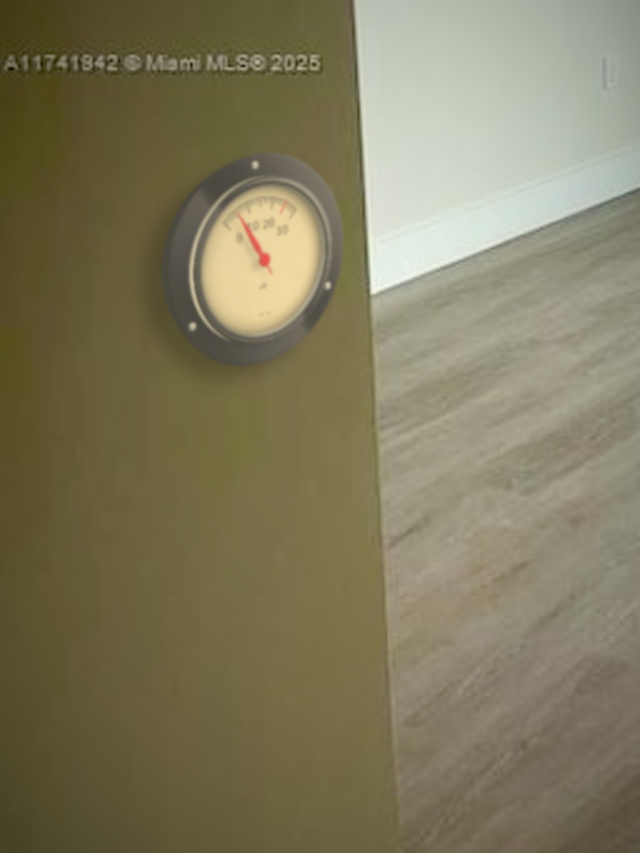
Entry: 5
